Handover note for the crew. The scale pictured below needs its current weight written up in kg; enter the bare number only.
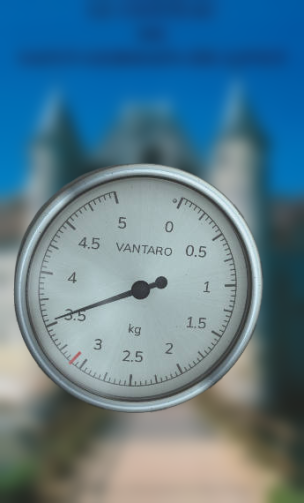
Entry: 3.55
